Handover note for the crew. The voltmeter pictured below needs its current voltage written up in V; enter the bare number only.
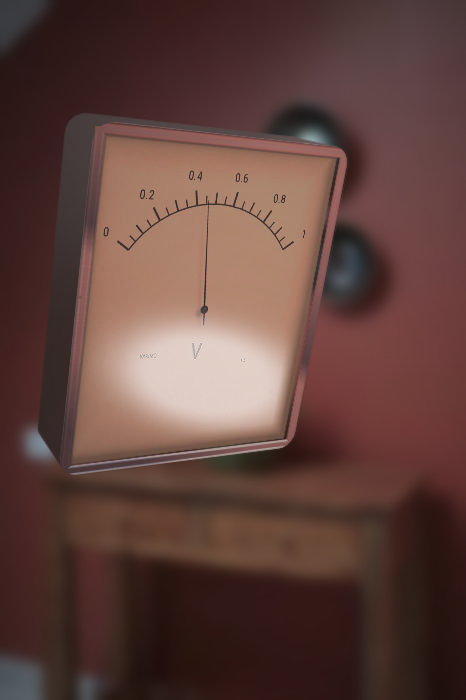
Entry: 0.45
